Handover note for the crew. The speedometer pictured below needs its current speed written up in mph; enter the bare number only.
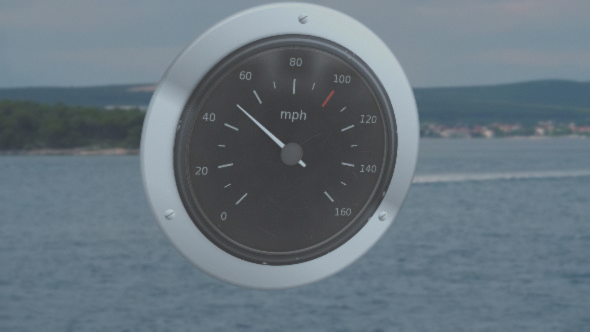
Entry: 50
